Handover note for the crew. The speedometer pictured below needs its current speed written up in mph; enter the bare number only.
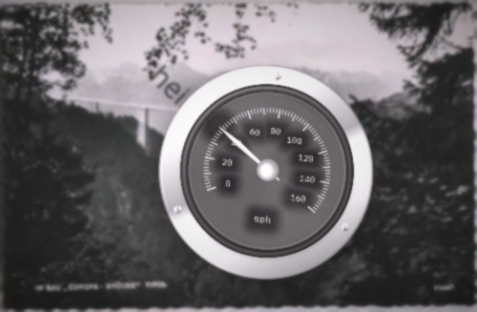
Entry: 40
